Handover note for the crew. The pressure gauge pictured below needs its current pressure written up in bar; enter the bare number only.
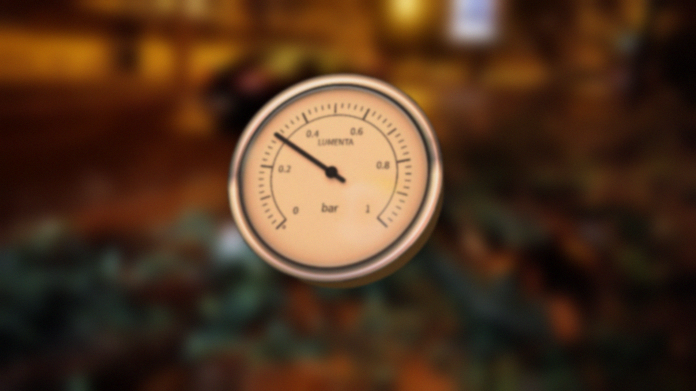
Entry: 0.3
